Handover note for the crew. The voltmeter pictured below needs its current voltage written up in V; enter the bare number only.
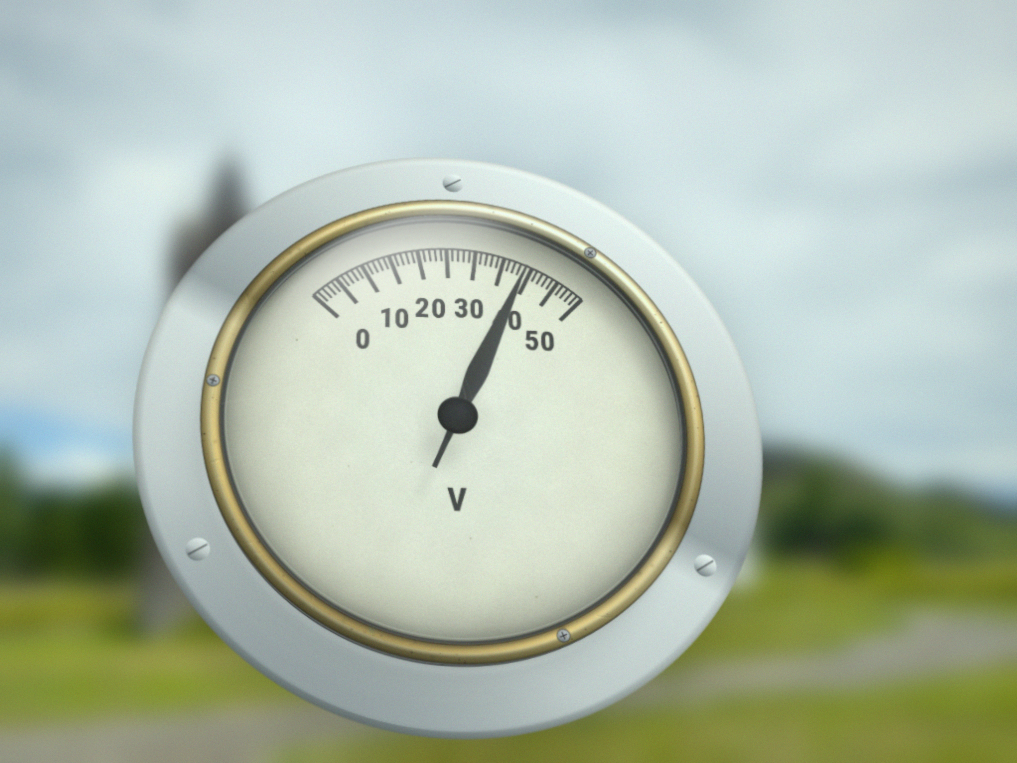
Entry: 39
